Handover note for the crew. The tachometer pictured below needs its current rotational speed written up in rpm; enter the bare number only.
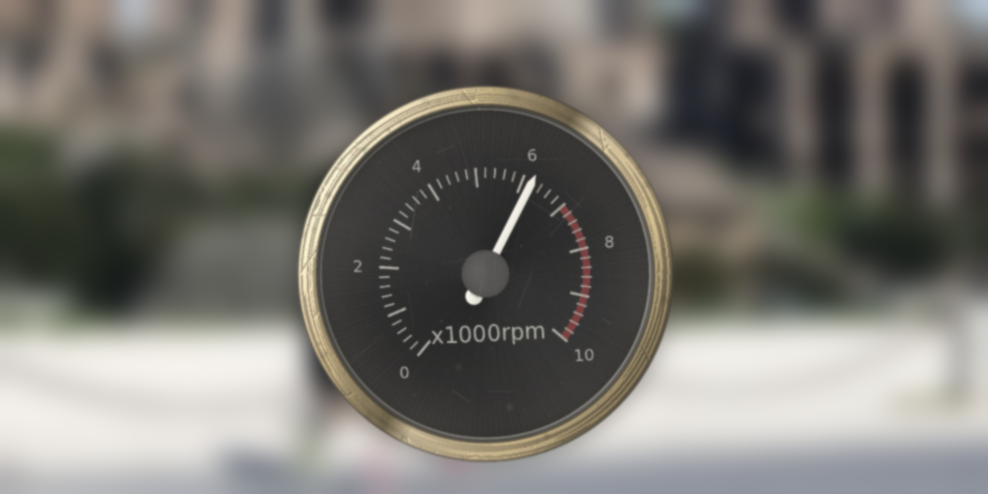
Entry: 6200
